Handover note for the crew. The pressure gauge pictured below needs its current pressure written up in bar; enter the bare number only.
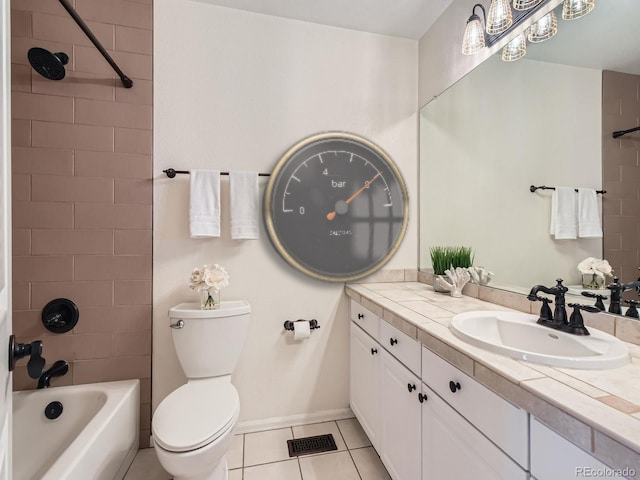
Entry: 8
